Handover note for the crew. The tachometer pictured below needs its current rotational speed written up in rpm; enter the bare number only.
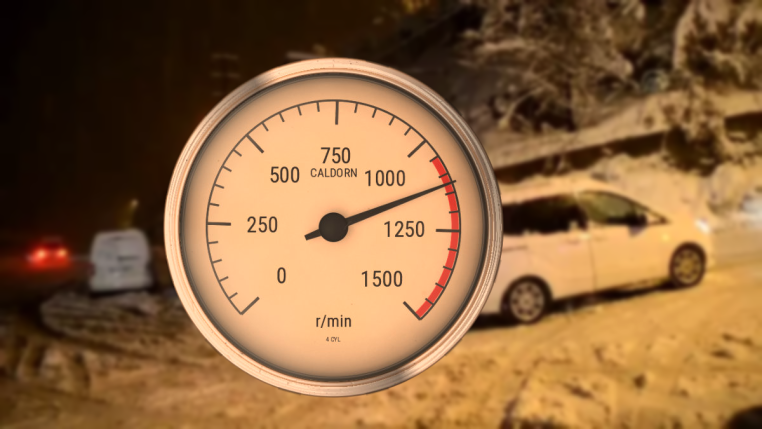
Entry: 1125
